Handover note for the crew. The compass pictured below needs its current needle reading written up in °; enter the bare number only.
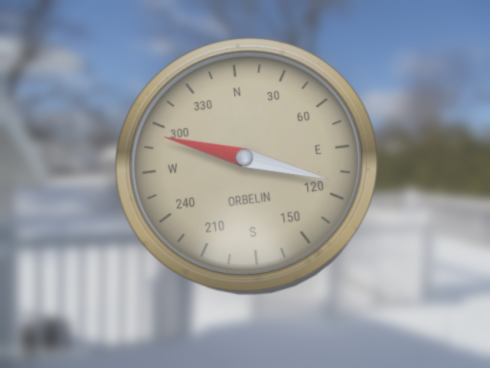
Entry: 292.5
